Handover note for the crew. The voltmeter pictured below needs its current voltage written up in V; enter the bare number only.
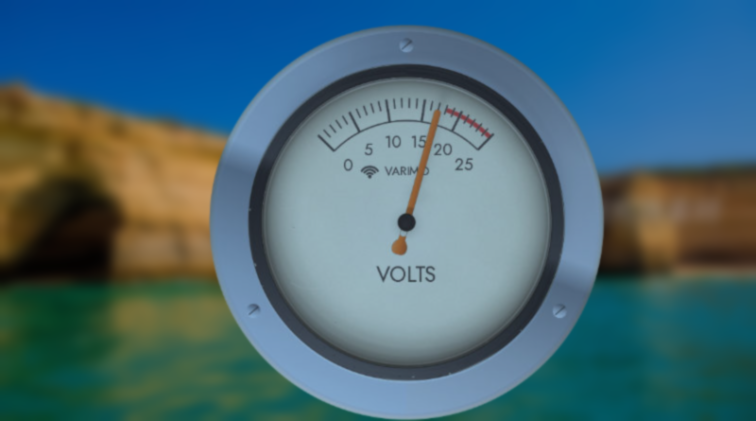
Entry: 17
